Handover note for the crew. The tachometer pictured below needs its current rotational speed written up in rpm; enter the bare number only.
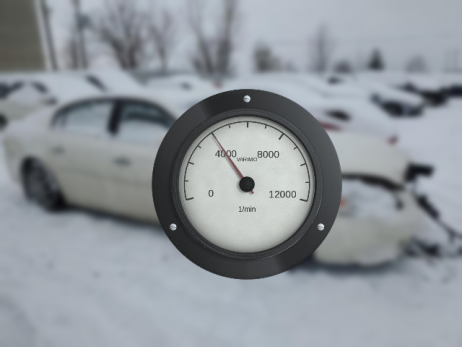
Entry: 4000
